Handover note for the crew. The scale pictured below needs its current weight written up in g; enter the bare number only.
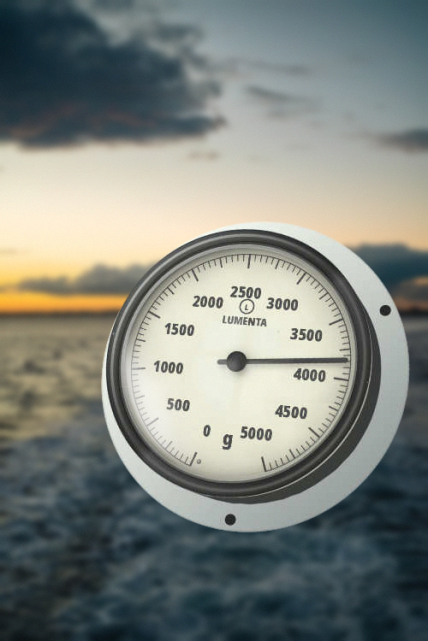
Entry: 3850
